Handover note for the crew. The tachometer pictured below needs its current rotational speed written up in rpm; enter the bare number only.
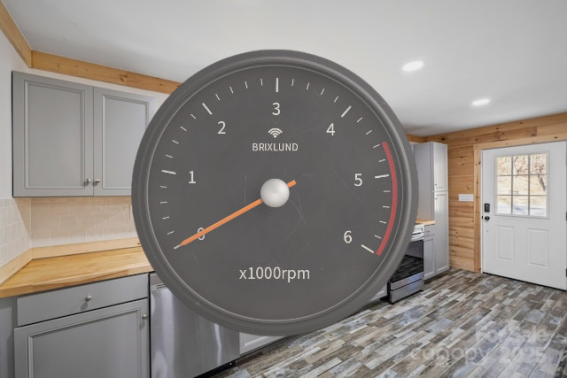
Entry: 0
